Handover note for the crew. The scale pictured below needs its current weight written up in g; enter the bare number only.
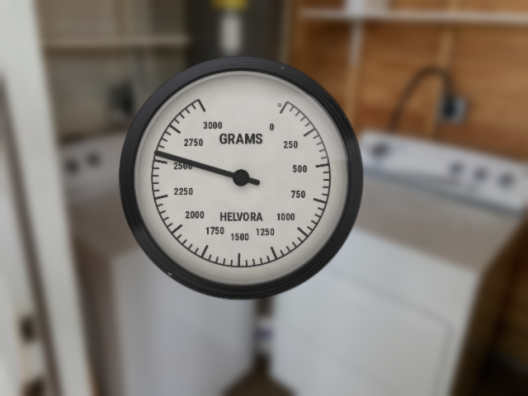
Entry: 2550
